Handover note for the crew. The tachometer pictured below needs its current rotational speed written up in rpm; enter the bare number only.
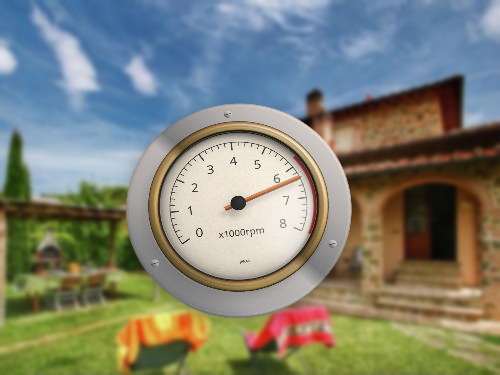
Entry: 6400
